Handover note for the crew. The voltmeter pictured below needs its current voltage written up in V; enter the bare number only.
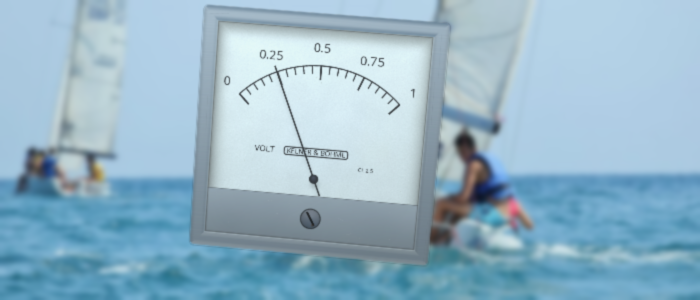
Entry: 0.25
